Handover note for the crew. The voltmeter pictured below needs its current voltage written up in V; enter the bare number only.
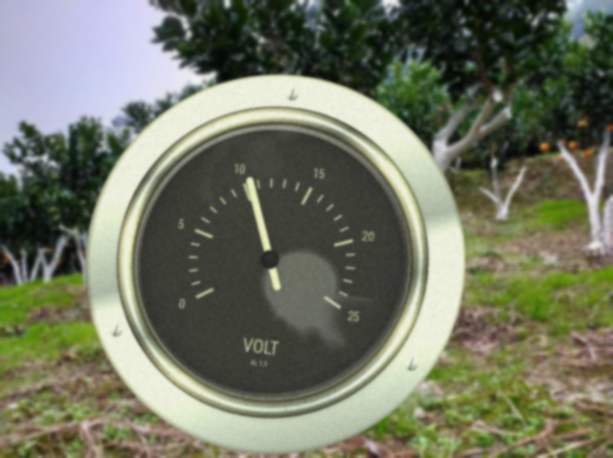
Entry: 10.5
